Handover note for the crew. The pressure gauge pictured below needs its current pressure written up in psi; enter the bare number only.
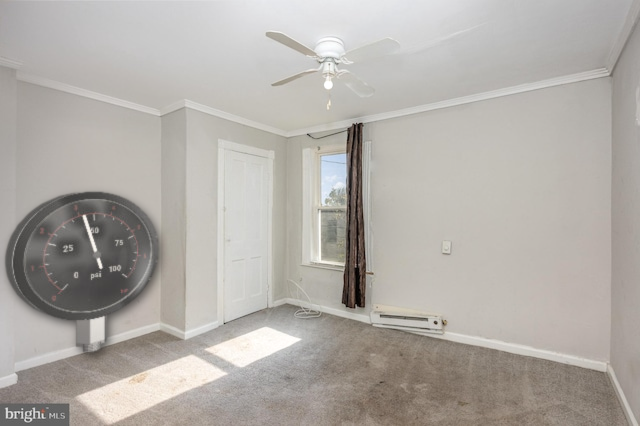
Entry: 45
